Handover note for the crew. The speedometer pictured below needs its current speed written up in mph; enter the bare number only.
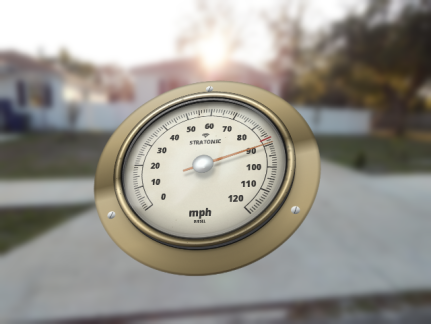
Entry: 90
